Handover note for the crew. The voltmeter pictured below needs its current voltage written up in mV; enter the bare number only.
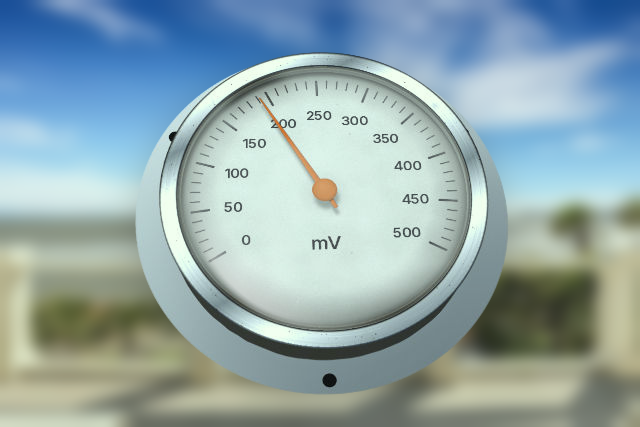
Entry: 190
